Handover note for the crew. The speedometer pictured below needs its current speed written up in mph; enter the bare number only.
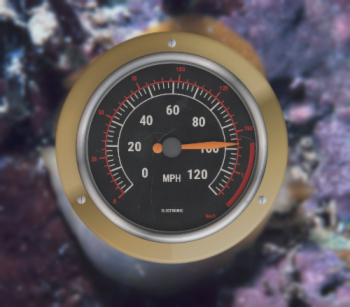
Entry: 98
